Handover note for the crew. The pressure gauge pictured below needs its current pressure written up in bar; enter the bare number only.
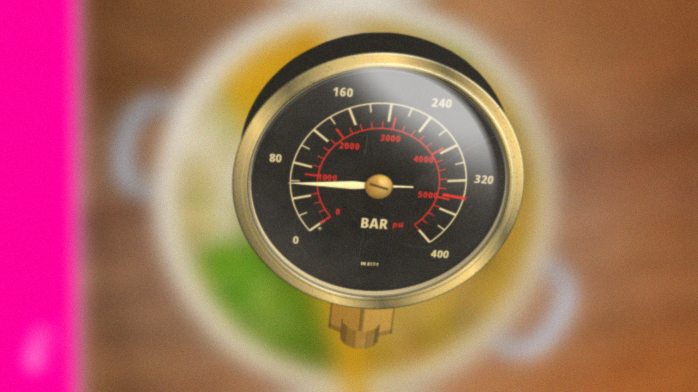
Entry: 60
